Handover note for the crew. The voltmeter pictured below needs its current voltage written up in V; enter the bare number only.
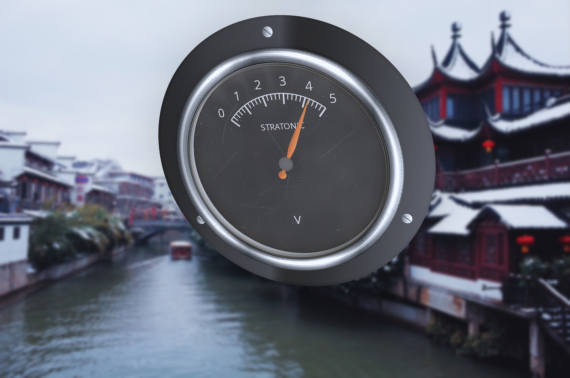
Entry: 4.2
